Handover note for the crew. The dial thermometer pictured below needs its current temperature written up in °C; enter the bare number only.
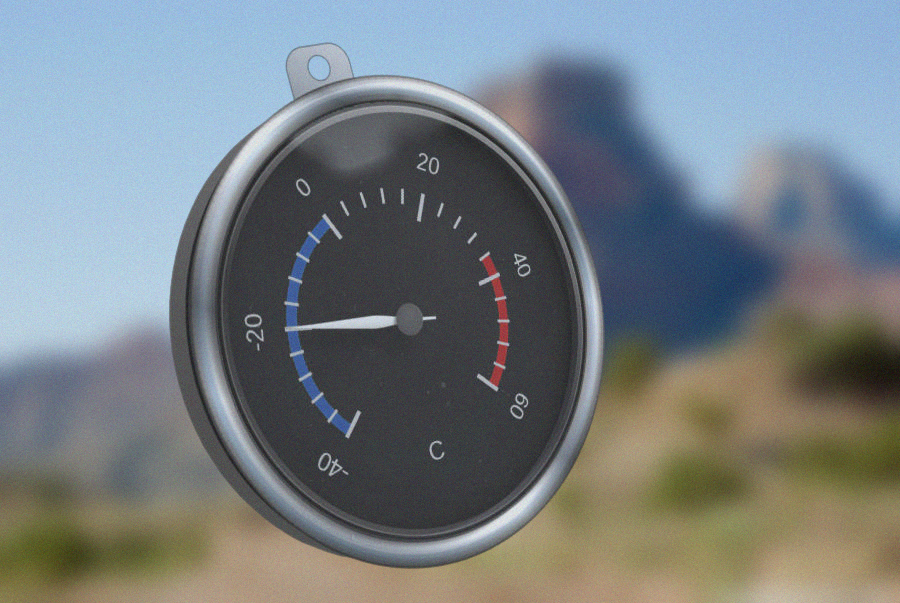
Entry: -20
